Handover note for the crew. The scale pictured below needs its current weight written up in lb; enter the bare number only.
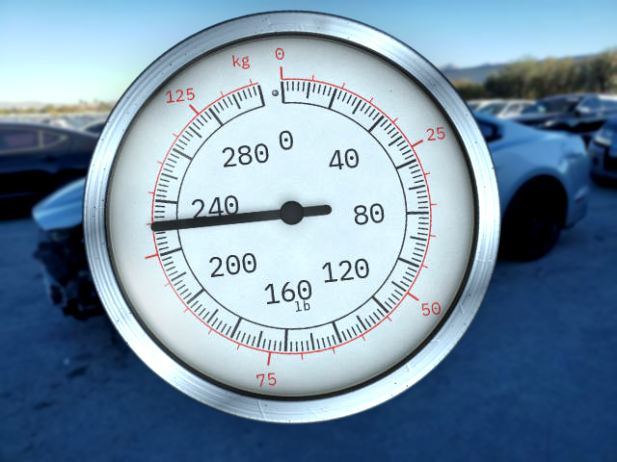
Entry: 230
